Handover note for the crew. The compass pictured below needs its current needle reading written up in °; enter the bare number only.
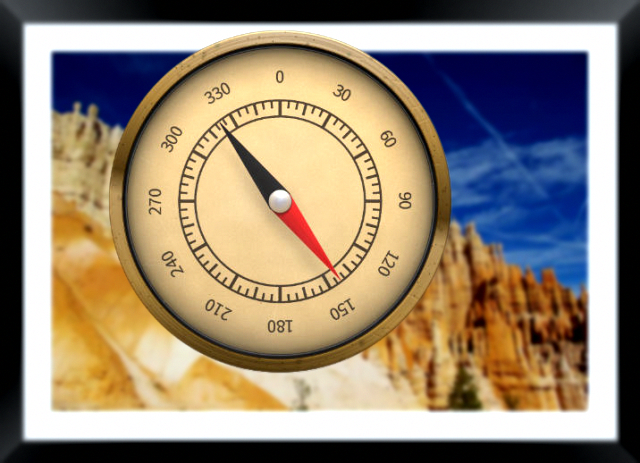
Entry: 142.5
